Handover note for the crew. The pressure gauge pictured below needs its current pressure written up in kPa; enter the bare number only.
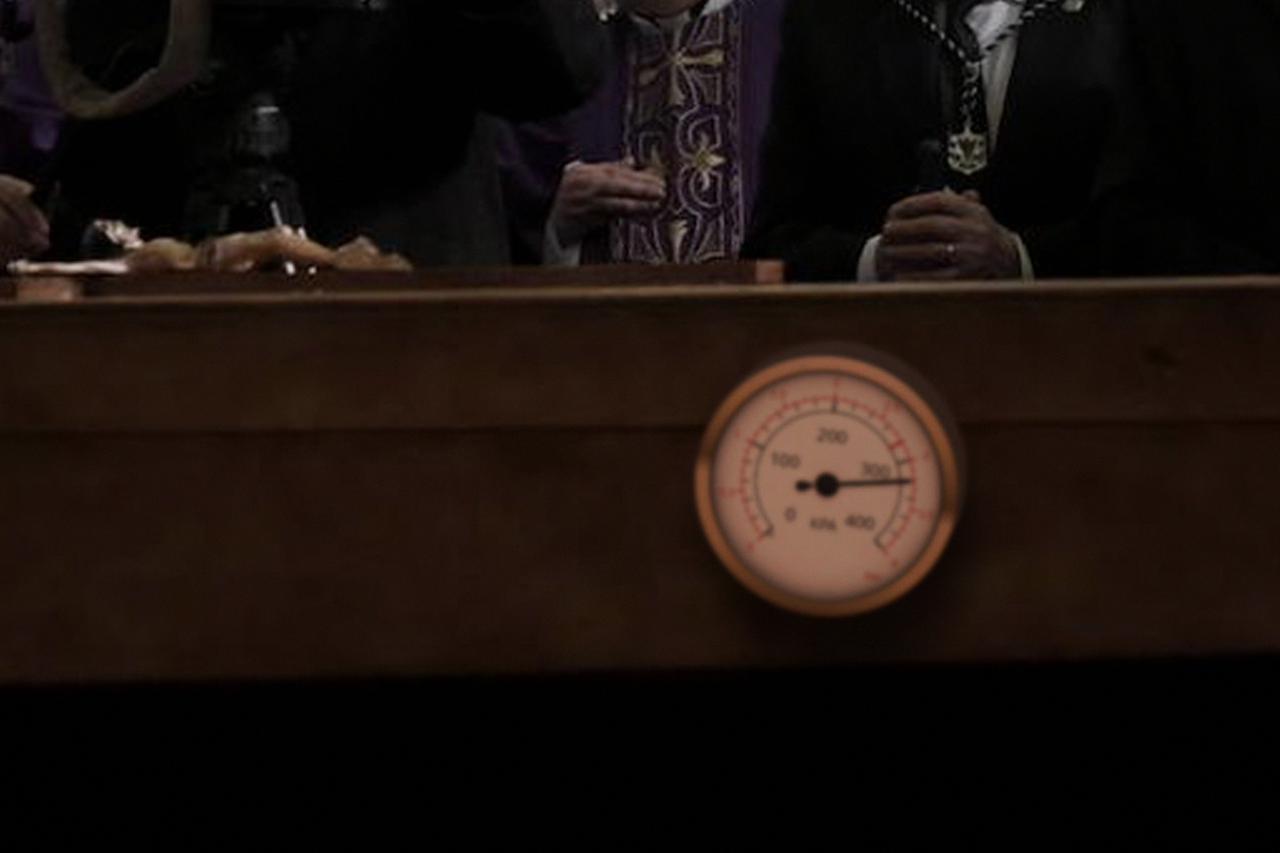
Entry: 320
